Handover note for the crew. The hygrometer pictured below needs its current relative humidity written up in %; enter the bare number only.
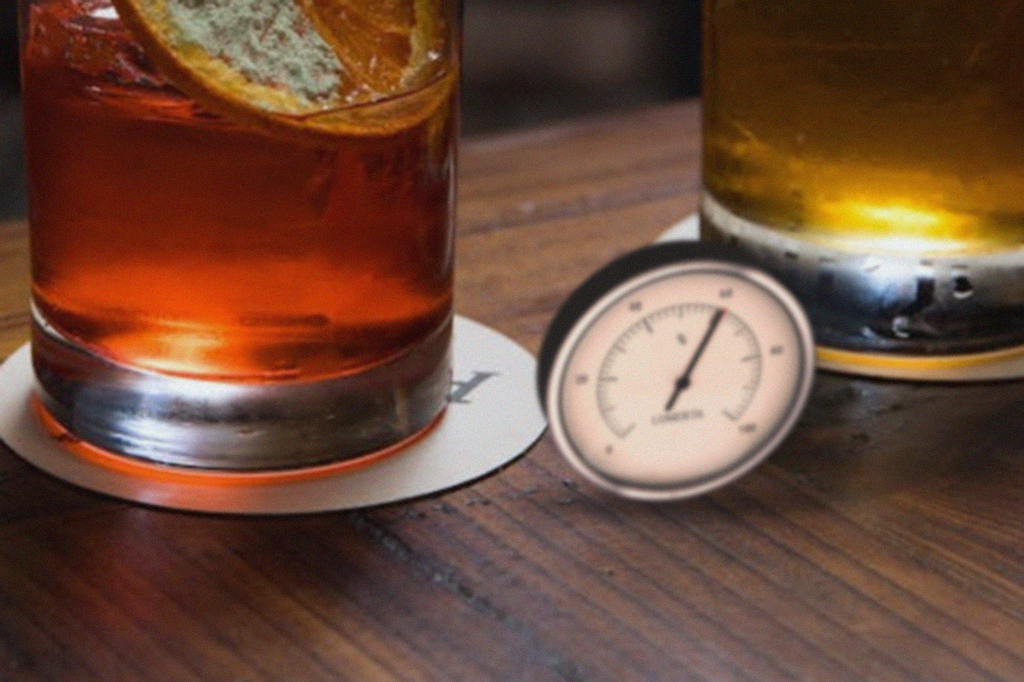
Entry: 60
